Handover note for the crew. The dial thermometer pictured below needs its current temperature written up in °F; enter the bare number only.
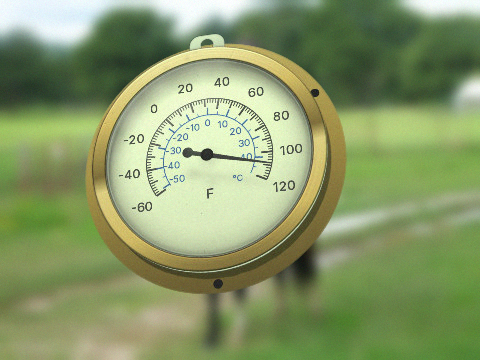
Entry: 110
